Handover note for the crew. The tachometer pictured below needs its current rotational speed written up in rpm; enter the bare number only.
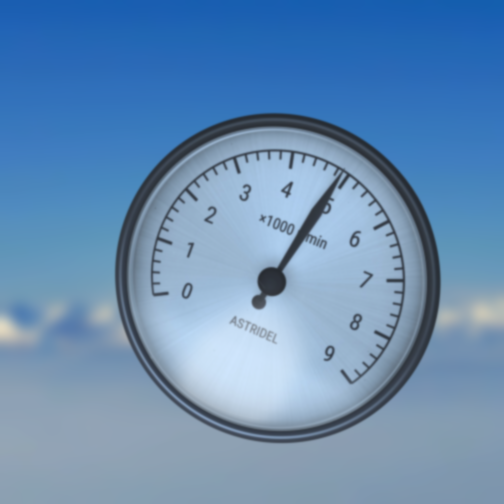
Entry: 4900
